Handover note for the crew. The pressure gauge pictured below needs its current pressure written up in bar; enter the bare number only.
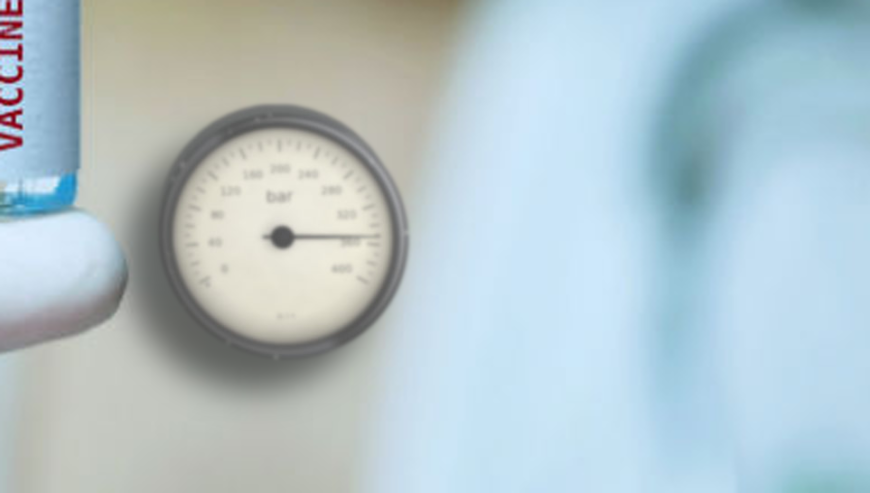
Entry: 350
